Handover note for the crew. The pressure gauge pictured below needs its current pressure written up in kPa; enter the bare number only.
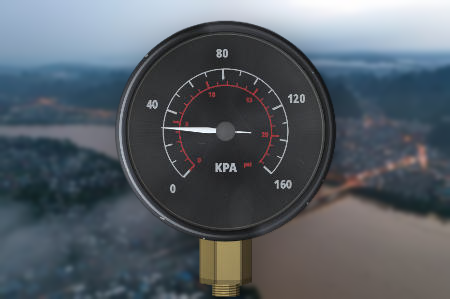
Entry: 30
